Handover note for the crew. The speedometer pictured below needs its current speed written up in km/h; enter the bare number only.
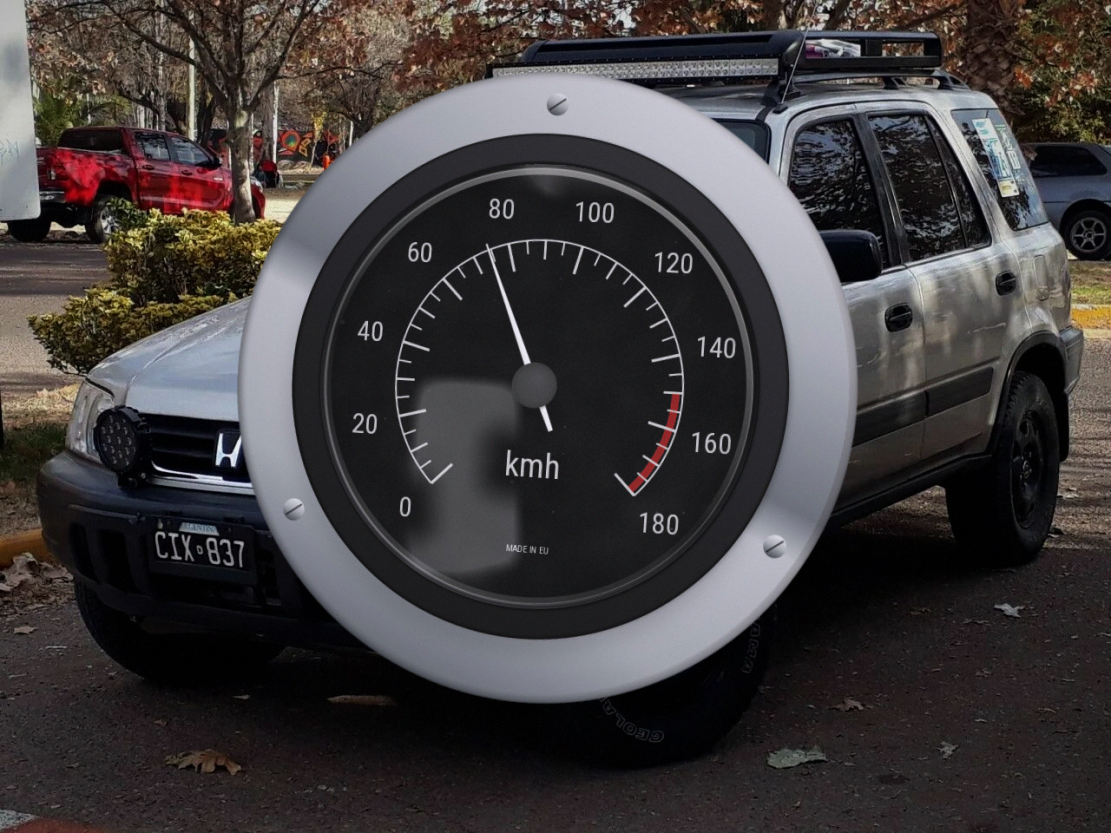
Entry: 75
